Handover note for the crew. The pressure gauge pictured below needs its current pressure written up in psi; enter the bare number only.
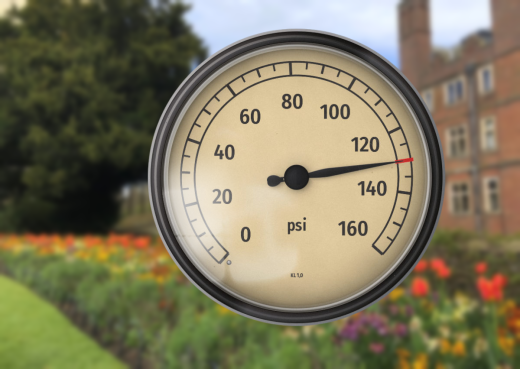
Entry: 130
